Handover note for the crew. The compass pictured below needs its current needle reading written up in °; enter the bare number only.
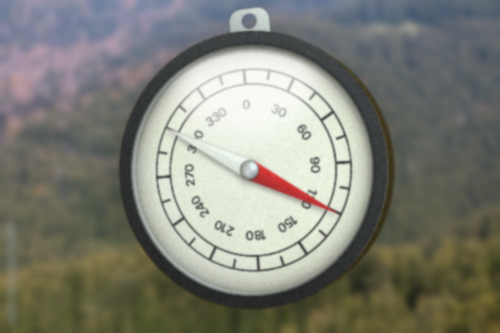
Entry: 120
